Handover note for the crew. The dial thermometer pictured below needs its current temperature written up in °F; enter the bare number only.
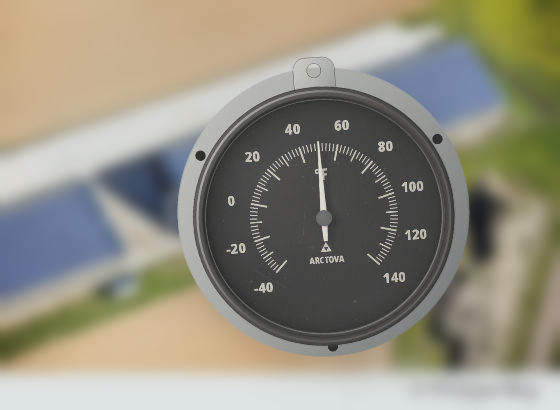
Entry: 50
